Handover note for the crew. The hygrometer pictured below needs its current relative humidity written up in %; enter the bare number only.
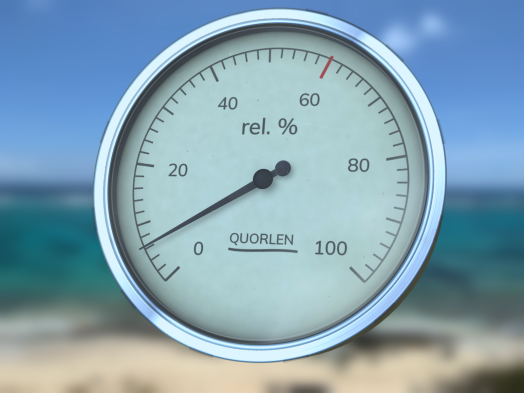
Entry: 6
